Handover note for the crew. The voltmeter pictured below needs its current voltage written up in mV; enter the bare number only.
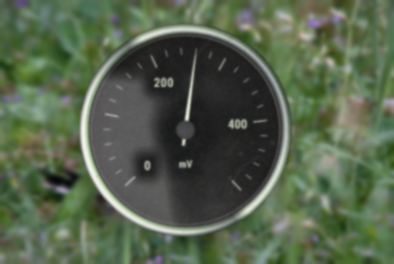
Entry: 260
